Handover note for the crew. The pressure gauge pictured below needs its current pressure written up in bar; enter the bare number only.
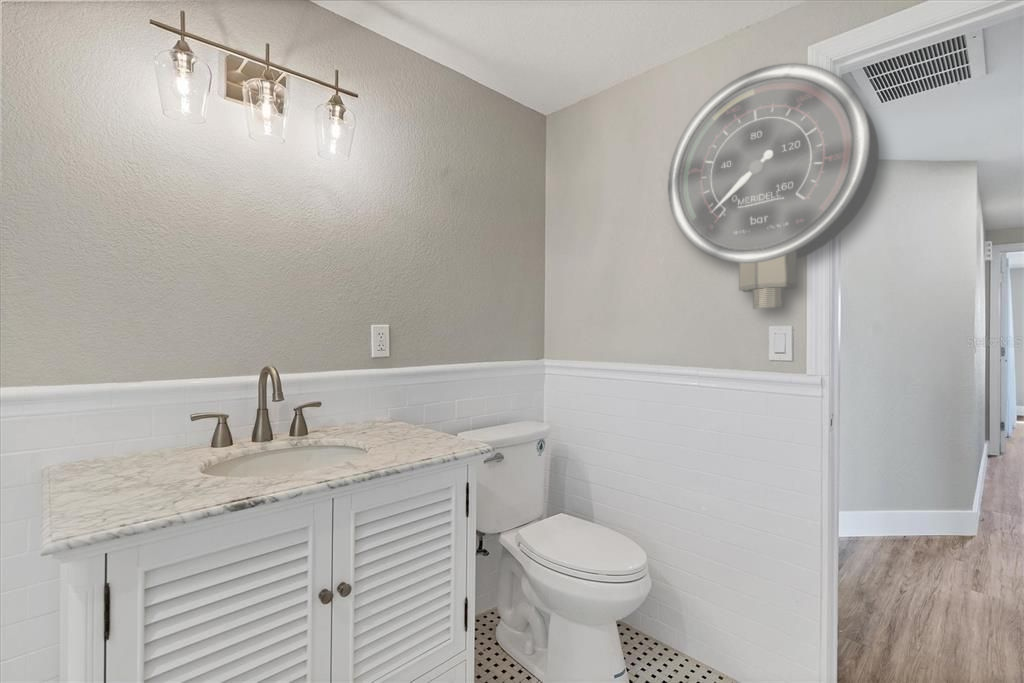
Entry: 5
